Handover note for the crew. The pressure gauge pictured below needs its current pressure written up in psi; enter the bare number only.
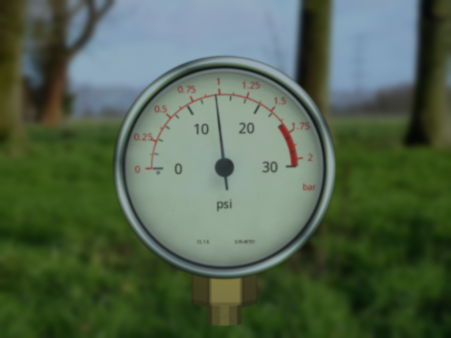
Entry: 14
